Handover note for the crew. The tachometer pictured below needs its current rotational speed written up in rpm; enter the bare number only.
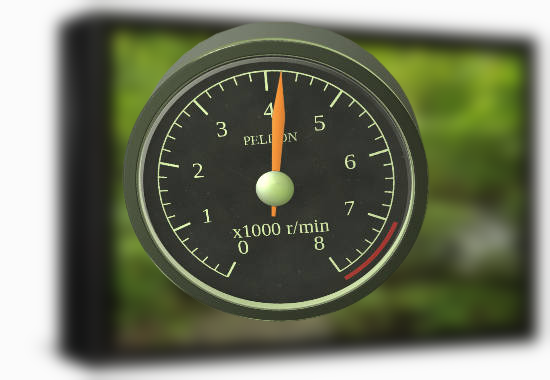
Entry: 4200
